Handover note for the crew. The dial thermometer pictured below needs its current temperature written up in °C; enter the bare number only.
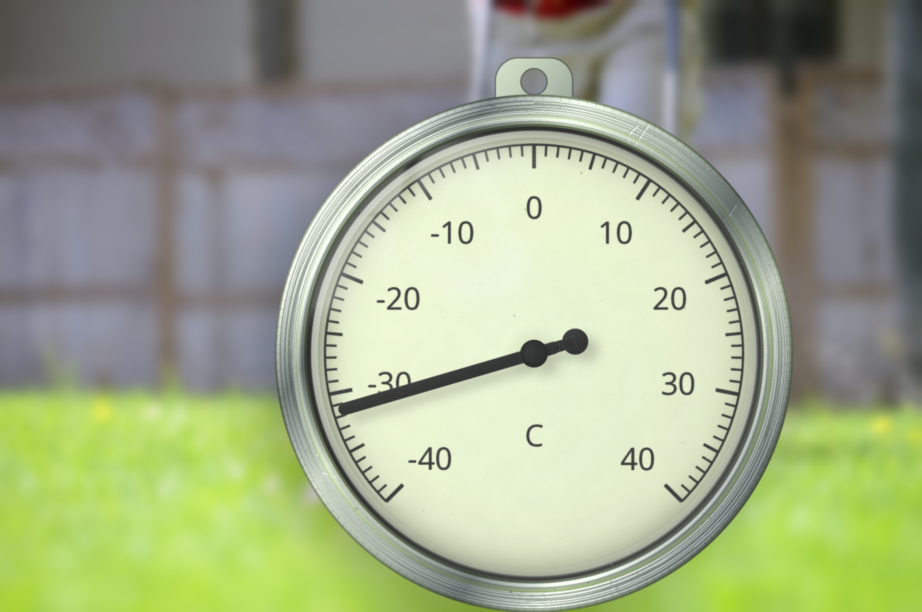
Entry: -31.5
